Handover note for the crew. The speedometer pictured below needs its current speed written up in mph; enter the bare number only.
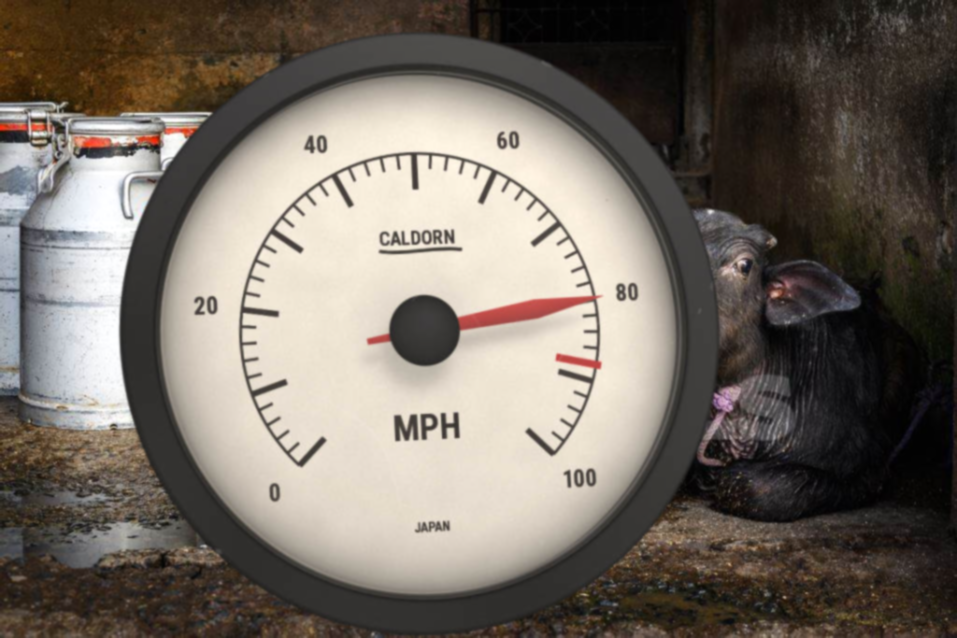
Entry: 80
